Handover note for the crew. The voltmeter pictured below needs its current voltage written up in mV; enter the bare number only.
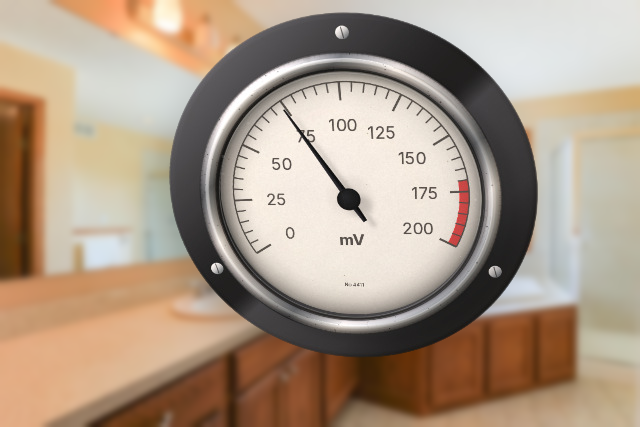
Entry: 75
